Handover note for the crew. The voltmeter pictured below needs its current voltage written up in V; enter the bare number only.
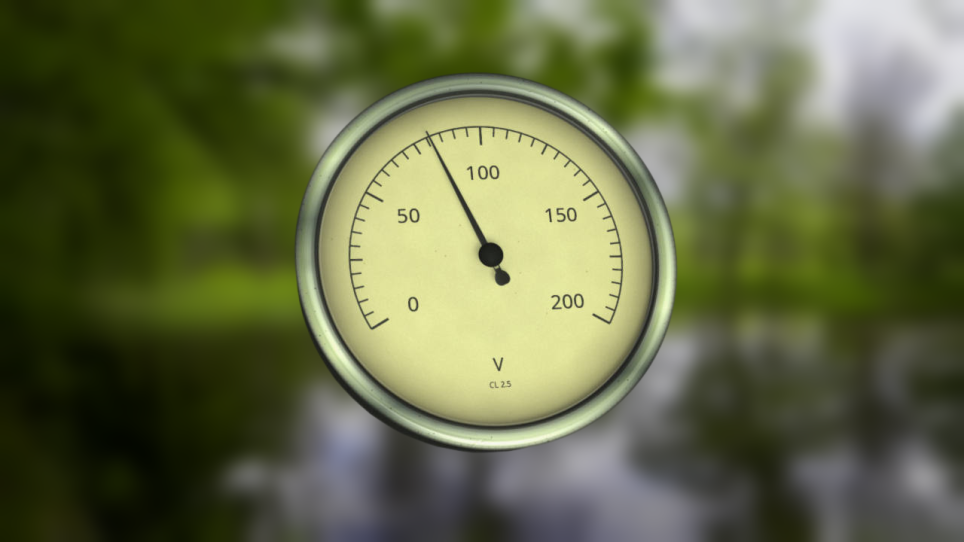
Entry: 80
